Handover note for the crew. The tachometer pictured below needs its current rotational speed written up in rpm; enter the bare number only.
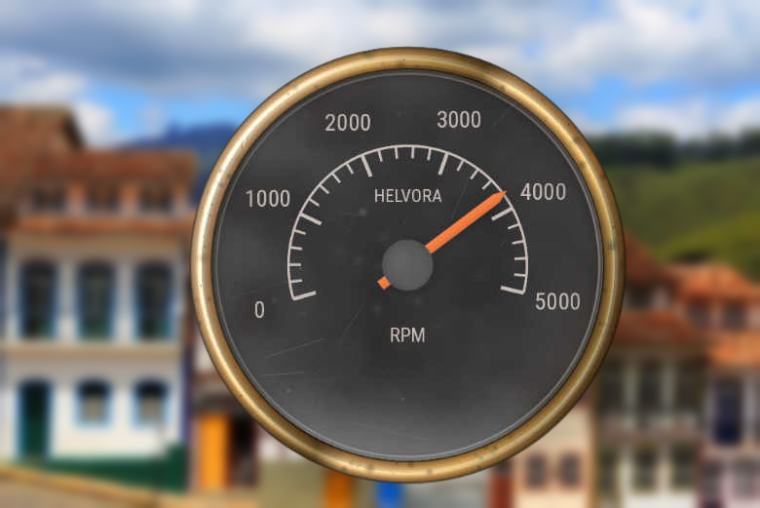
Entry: 3800
